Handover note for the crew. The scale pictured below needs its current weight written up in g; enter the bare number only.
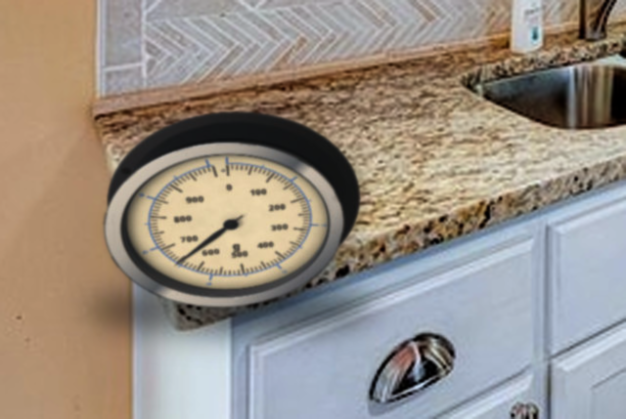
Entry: 650
